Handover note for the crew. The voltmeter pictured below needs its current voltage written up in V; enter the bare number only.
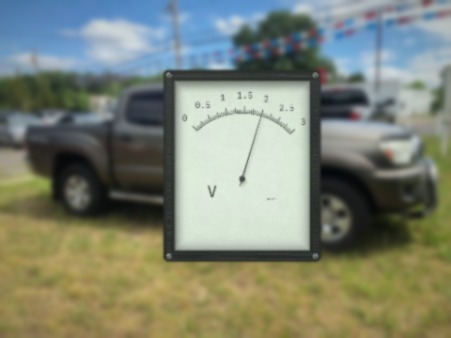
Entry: 2
